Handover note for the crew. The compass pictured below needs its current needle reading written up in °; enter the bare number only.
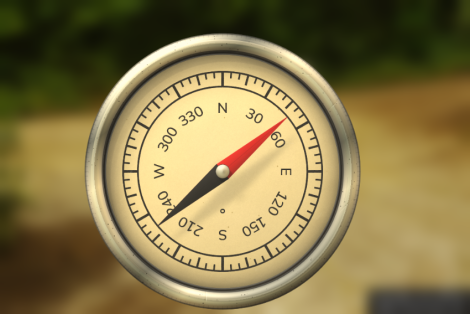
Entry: 50
